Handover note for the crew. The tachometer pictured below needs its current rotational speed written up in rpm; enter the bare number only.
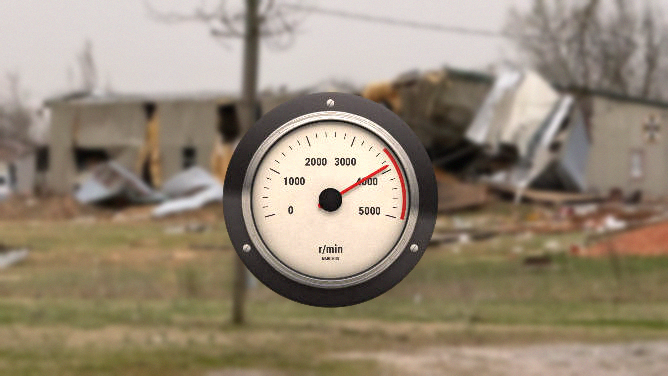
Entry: 3900
